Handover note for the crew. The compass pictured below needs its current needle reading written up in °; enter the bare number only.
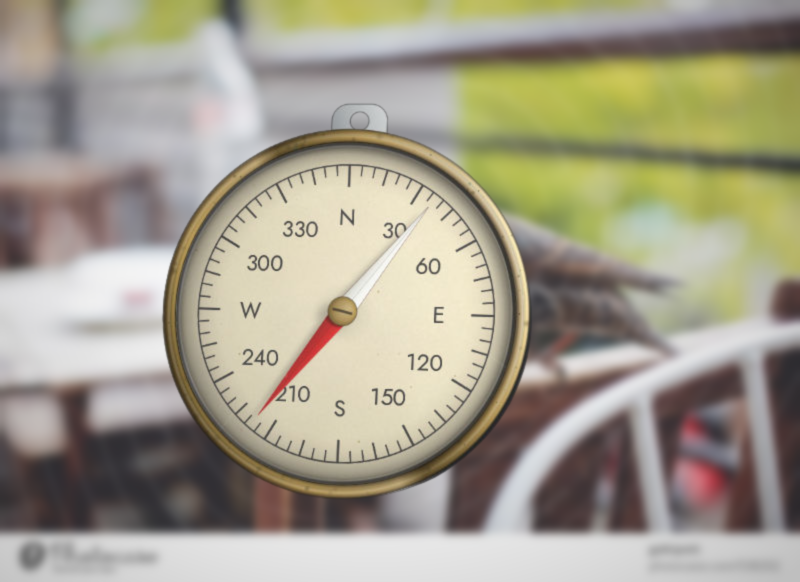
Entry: 217.5
